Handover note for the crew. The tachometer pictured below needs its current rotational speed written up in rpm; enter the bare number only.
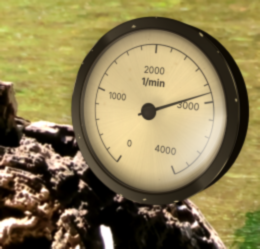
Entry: 2900
